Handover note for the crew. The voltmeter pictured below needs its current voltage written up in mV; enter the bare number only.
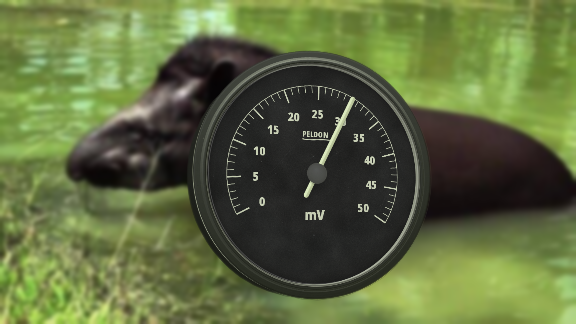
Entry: 30
